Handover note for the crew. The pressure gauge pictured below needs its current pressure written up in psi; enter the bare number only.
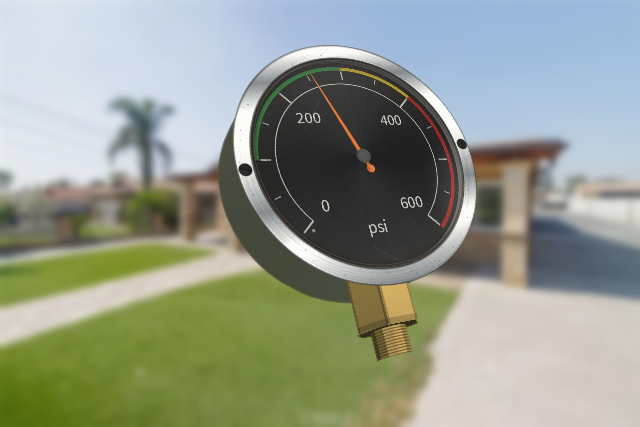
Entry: 250
